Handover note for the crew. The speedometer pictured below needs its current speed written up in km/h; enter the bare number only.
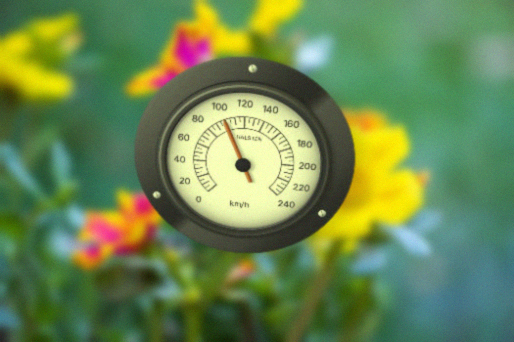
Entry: 100
